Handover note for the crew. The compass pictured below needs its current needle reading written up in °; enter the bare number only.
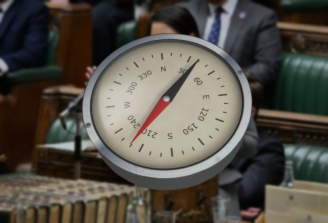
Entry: 220
